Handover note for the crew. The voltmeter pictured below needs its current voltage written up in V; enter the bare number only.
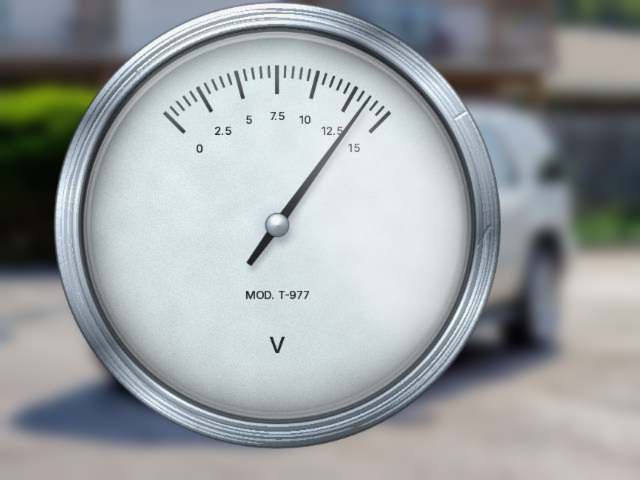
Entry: 13.5
